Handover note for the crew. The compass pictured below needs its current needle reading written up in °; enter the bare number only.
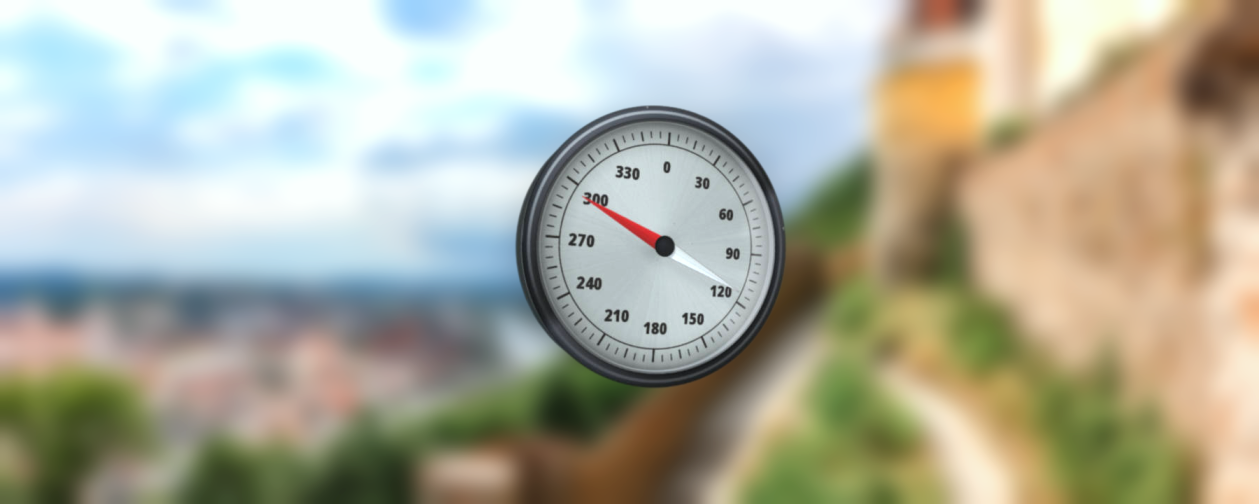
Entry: 295
